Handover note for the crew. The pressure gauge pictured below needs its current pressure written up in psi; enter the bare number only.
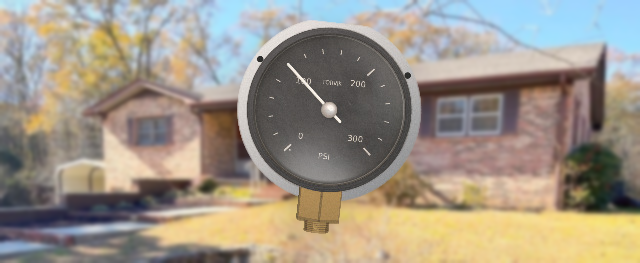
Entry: 100
